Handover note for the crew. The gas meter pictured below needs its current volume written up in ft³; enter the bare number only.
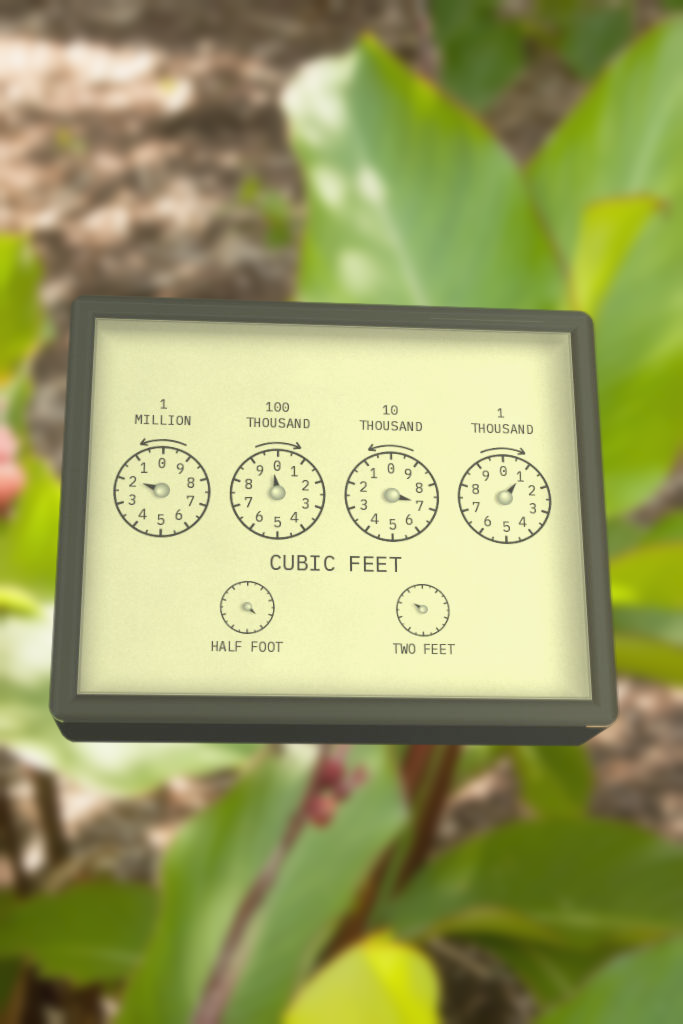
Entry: 197100
